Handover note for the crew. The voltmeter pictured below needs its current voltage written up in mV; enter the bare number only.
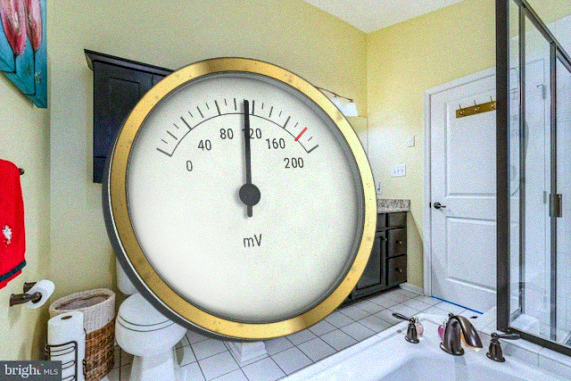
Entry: 110
